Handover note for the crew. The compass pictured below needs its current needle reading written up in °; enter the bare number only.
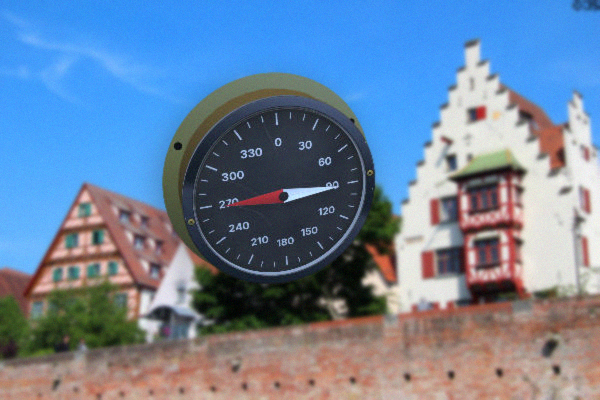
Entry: 270
